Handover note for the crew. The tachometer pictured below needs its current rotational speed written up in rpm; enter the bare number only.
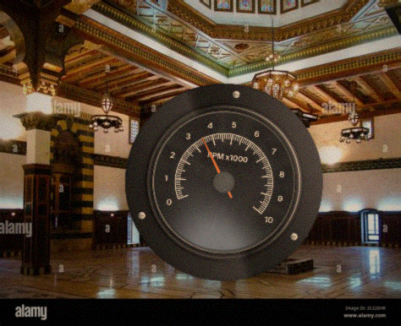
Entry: 3500
